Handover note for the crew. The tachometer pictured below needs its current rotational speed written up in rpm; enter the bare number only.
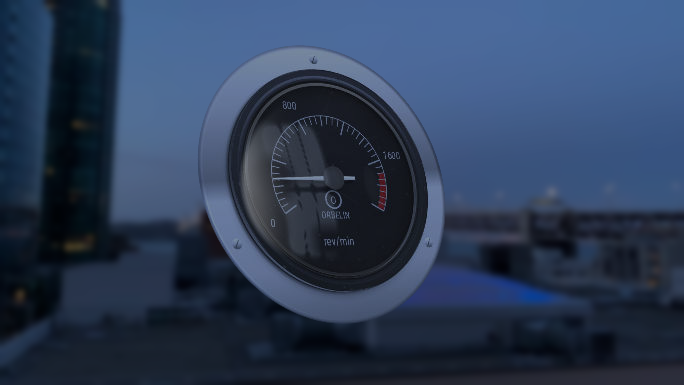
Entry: 250
